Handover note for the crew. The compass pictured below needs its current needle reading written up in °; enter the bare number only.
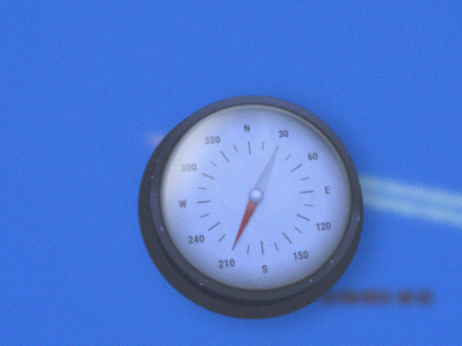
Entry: 210
